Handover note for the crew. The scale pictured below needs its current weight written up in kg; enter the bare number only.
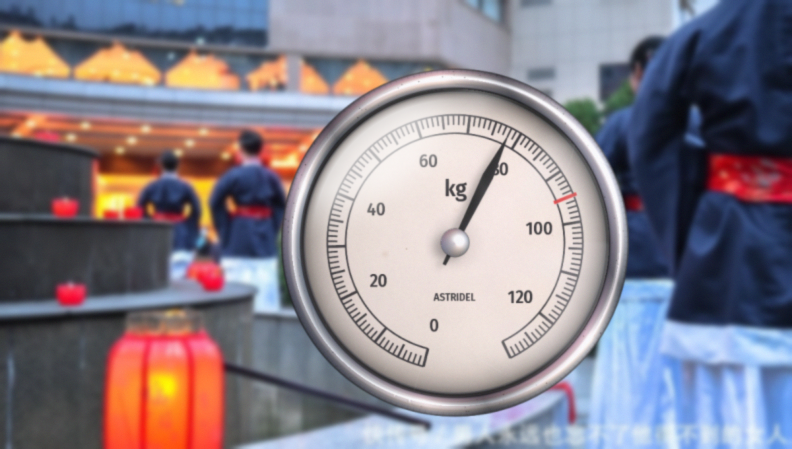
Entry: 78
